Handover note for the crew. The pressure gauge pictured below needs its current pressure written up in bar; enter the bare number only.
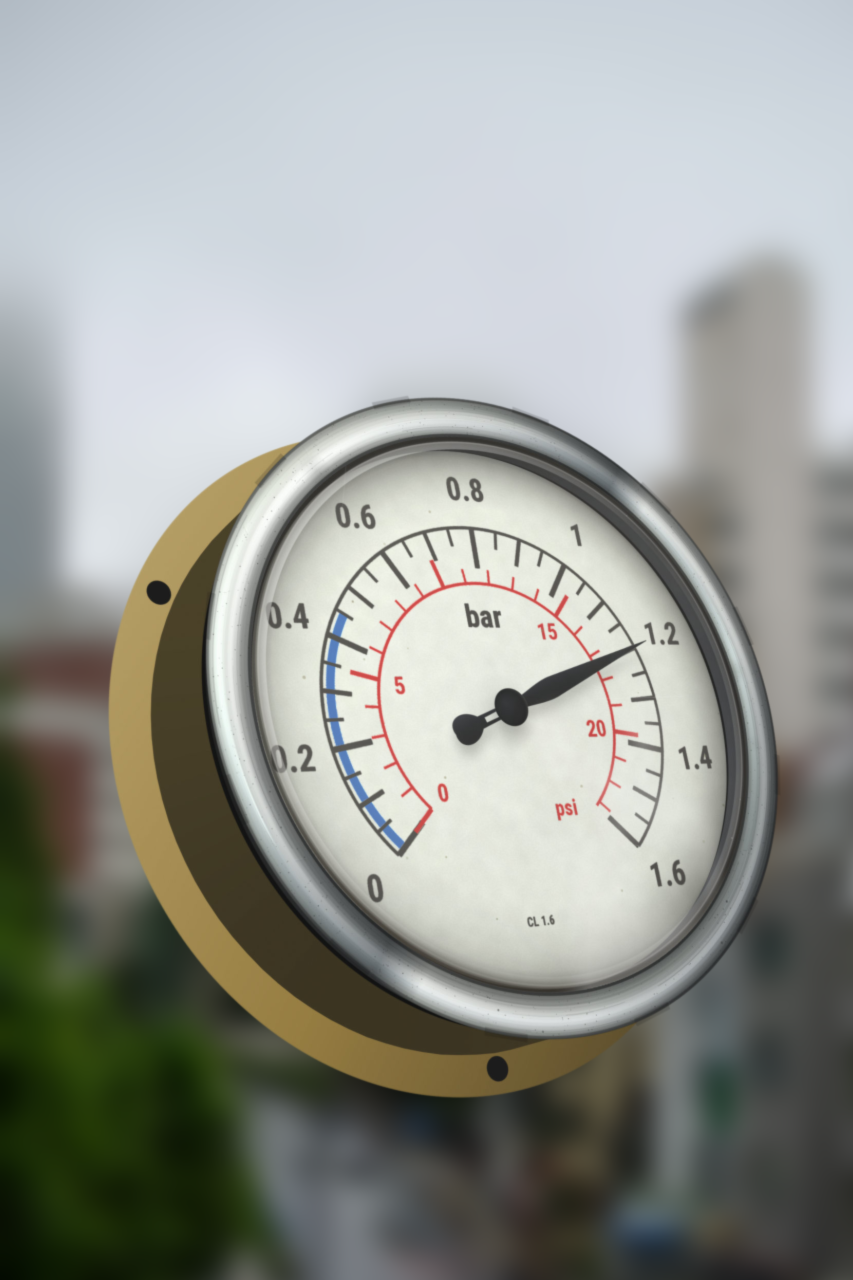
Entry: 1.2
